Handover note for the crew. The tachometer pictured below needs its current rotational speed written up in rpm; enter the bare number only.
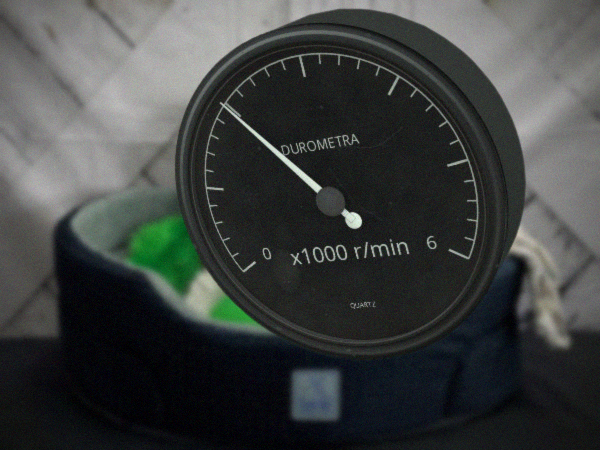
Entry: 2000
